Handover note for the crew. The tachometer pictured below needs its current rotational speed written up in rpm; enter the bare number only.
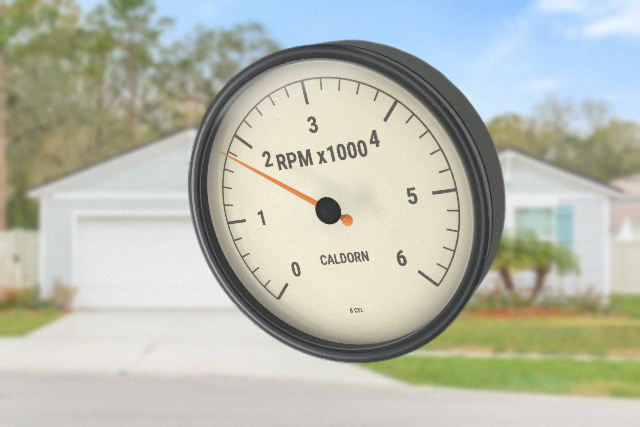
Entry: 1800
